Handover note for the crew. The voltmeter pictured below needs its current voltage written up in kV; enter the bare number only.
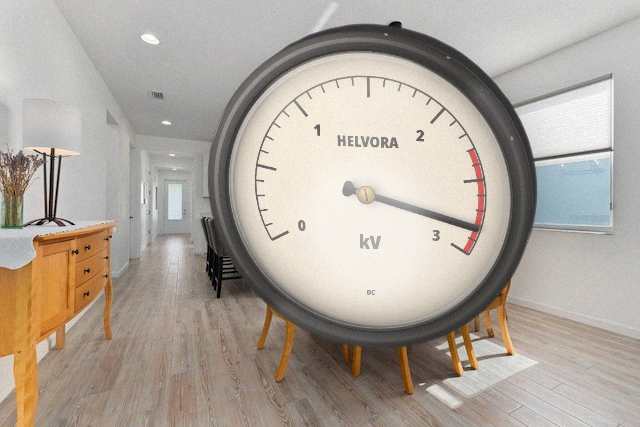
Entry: 2.8
